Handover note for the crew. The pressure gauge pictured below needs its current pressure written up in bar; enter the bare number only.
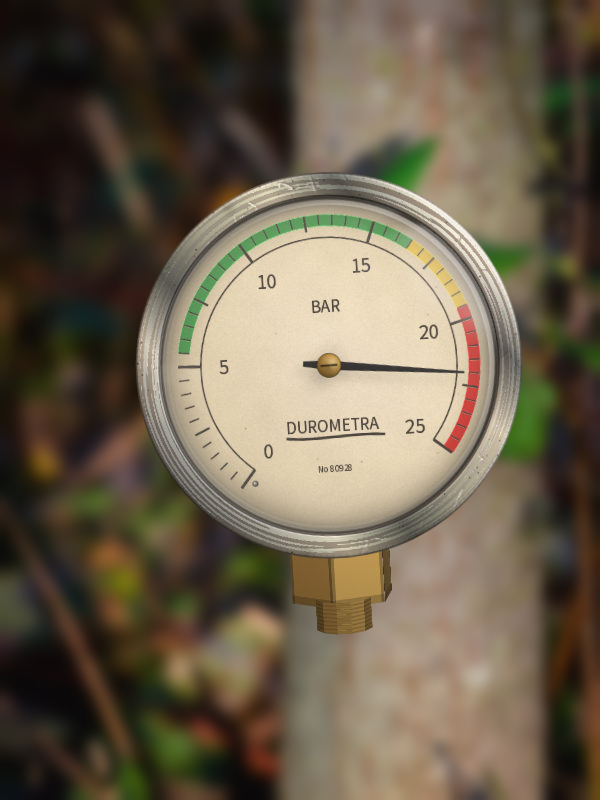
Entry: 22
